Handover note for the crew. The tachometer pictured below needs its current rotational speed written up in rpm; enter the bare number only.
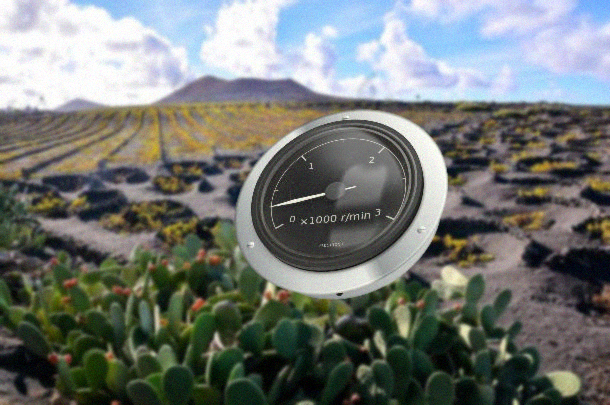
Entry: 250
